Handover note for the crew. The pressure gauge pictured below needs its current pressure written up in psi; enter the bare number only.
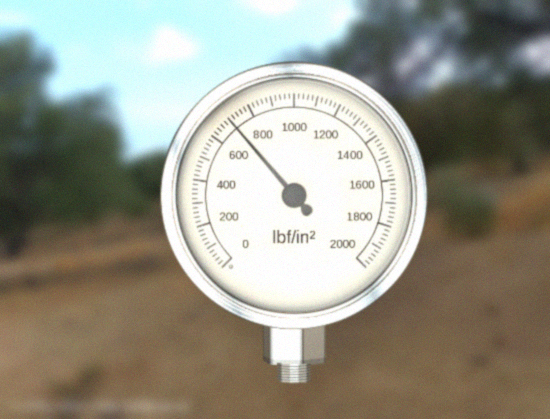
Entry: 700
